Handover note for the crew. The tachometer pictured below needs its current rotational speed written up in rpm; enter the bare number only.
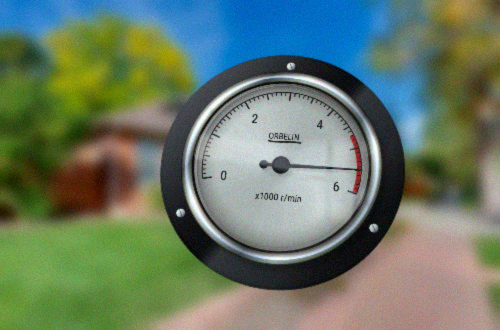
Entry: 5500
